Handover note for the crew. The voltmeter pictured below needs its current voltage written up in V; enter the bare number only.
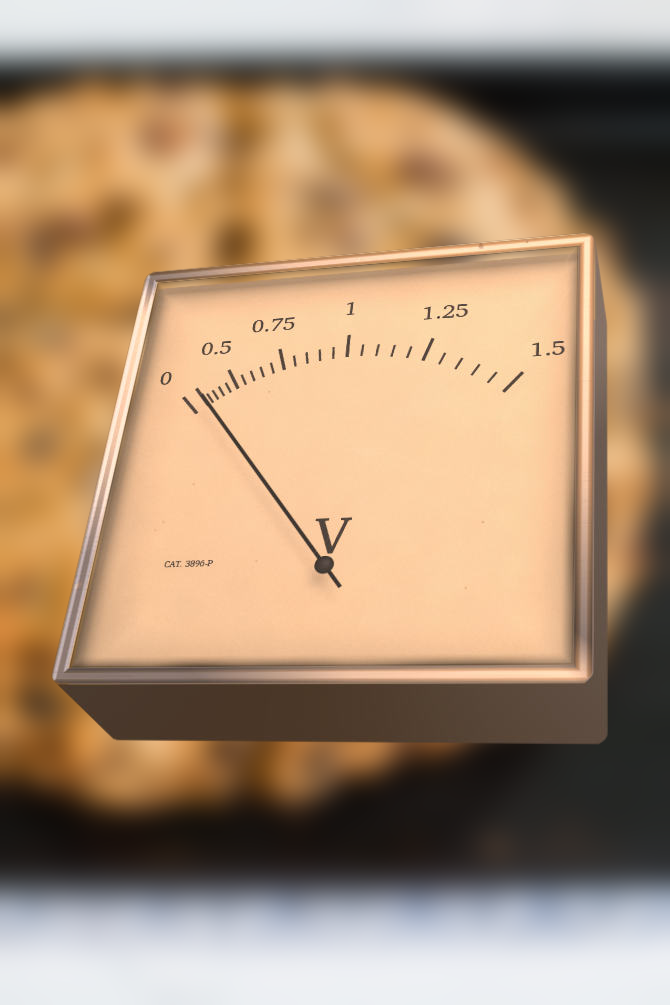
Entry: 0.25
